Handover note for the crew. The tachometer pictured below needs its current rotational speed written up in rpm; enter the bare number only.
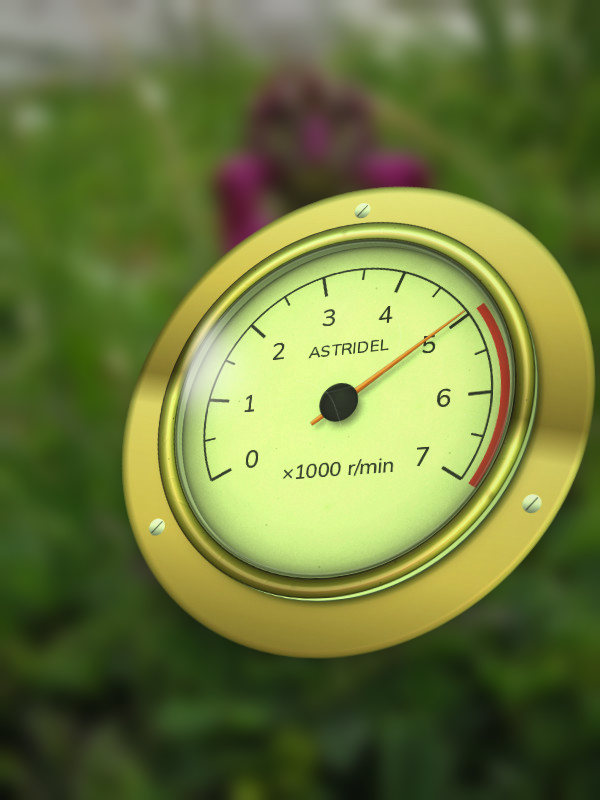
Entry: 5000
